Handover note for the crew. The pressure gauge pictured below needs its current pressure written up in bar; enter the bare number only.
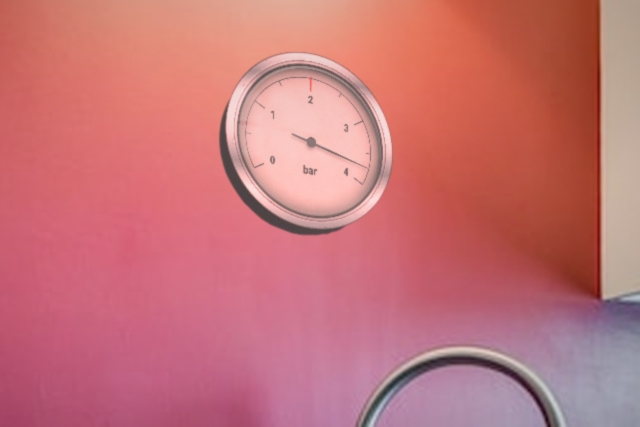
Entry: 3.75
